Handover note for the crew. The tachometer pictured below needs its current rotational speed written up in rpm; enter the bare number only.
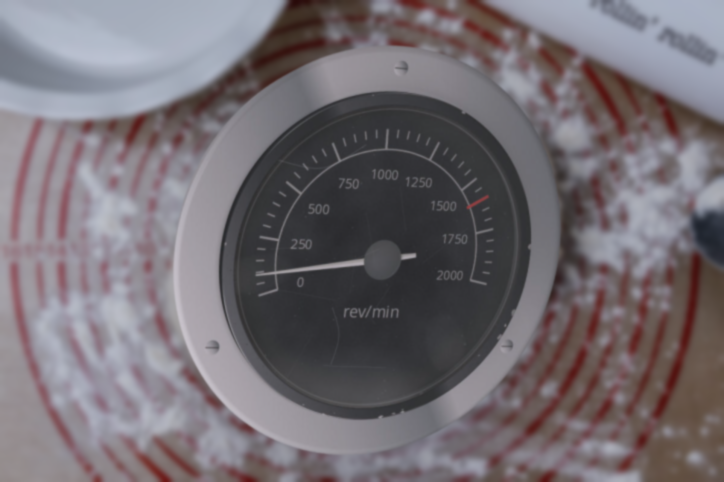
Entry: 100
